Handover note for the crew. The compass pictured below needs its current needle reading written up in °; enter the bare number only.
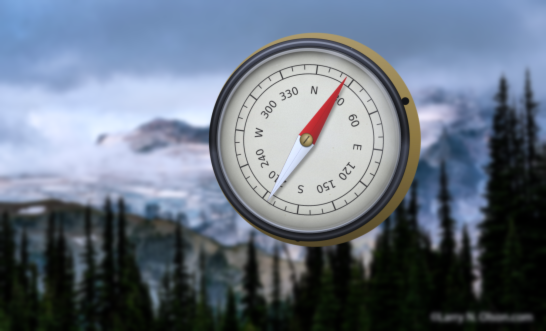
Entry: 25
